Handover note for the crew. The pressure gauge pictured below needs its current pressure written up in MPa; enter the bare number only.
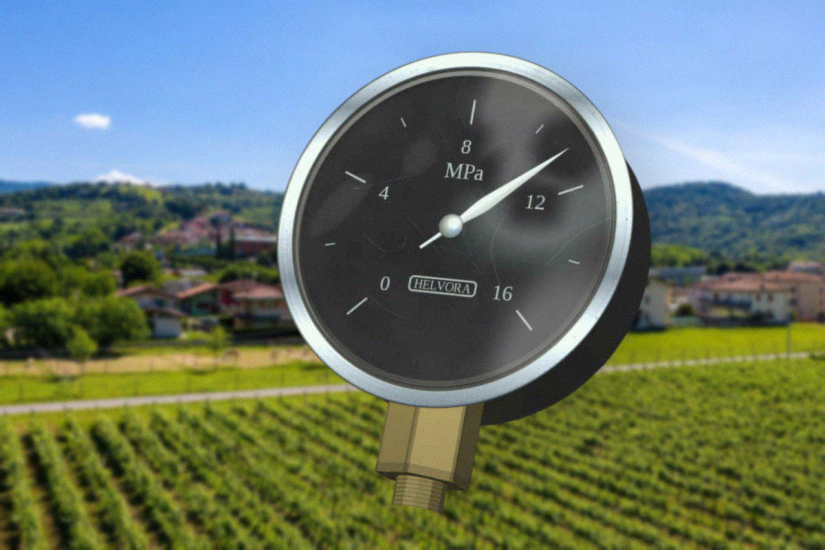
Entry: 11
